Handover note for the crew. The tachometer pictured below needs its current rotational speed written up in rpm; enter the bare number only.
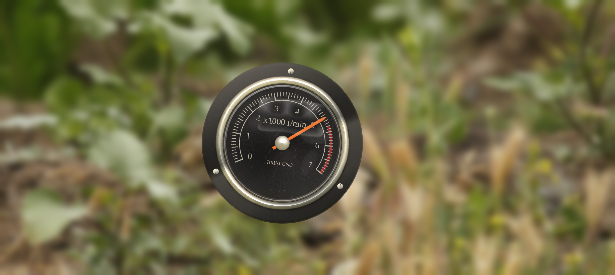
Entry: 5000
